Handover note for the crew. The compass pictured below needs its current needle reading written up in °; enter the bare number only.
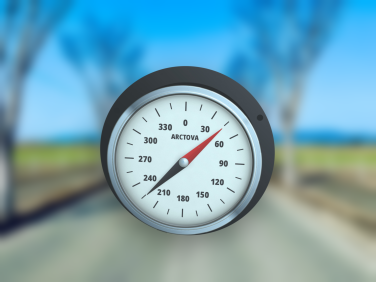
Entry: 45
